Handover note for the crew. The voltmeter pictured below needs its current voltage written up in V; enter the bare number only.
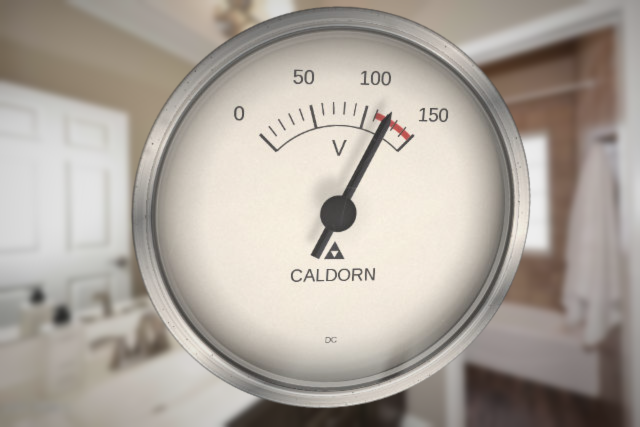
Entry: 120
